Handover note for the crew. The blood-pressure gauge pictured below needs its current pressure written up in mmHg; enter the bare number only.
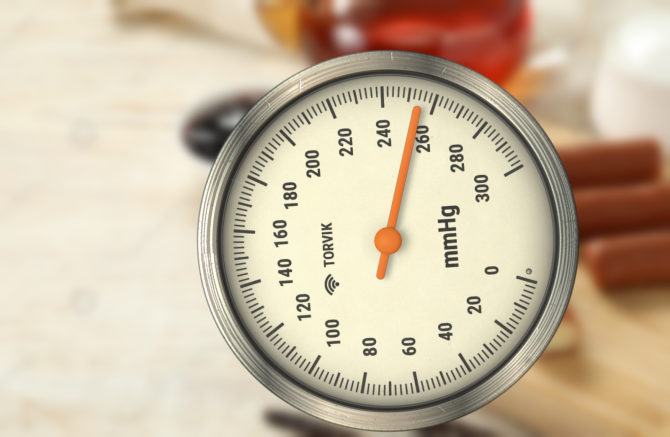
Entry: 254
